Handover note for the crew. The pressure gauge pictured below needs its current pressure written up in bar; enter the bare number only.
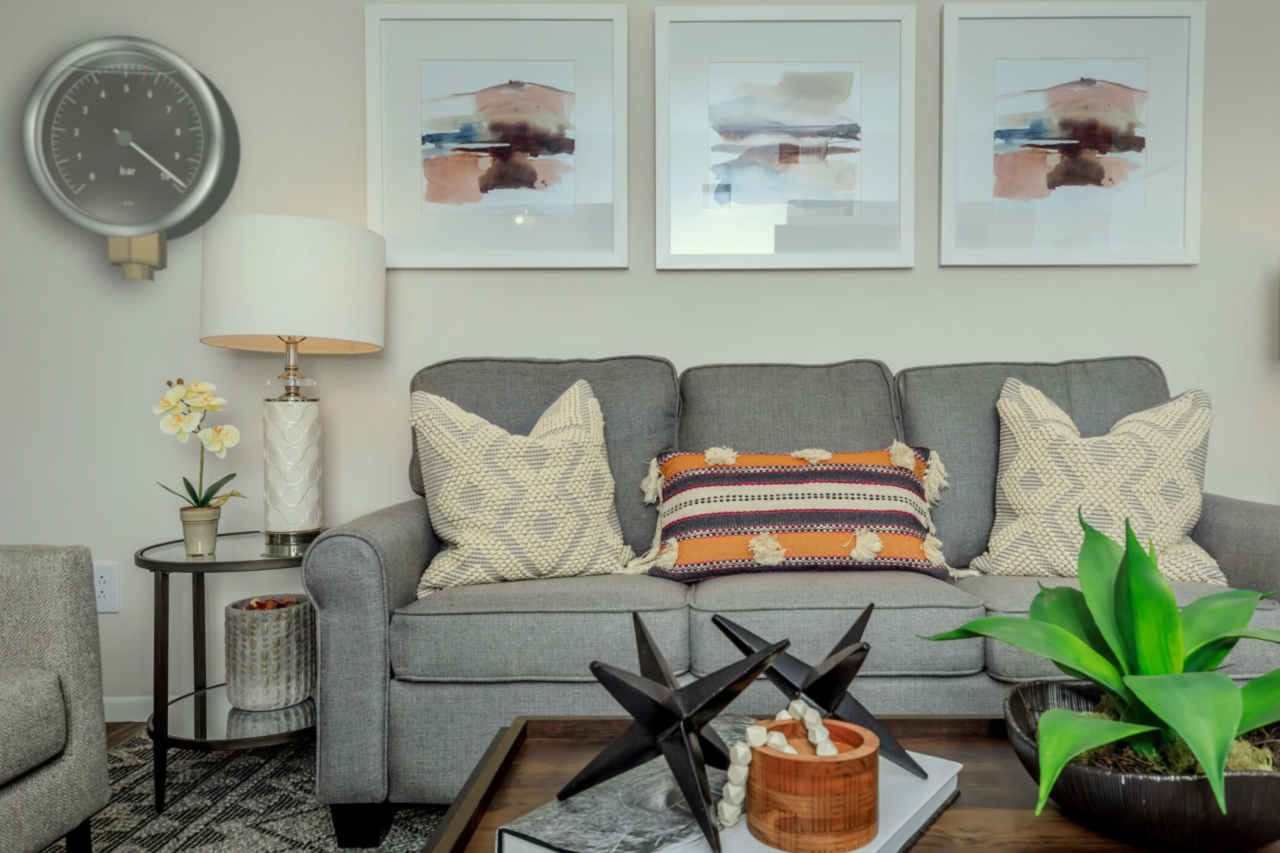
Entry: 9.8
